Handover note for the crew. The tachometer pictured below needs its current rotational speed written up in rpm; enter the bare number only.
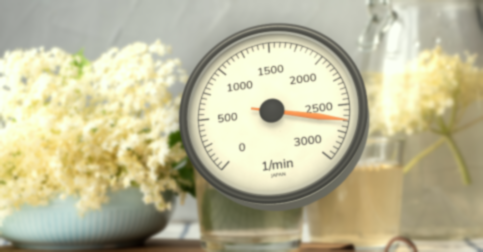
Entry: 2650
